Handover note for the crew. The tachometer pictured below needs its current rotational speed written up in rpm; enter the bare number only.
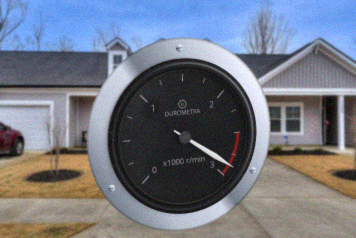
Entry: 2875
